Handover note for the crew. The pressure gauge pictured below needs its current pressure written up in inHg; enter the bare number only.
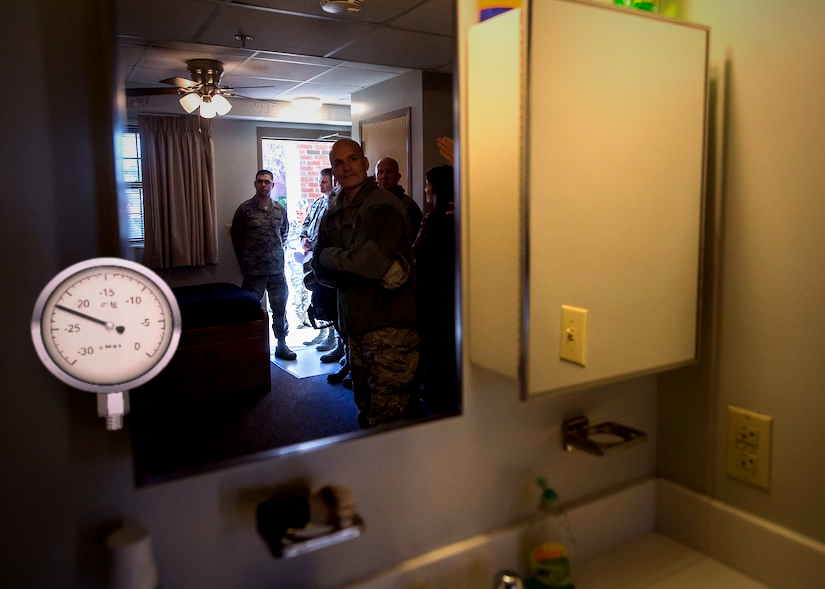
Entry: -22
